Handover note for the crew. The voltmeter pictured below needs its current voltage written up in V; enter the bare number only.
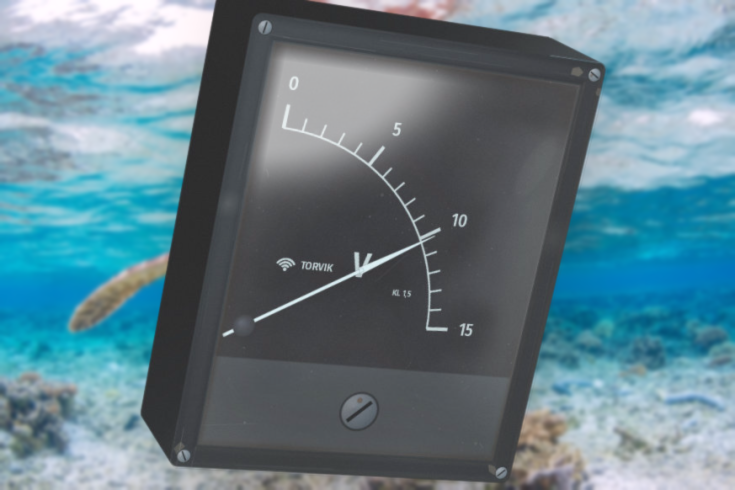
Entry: 10
